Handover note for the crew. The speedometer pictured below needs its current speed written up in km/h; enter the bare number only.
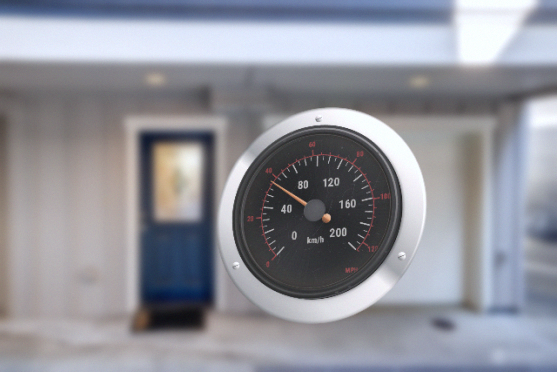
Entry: 60
